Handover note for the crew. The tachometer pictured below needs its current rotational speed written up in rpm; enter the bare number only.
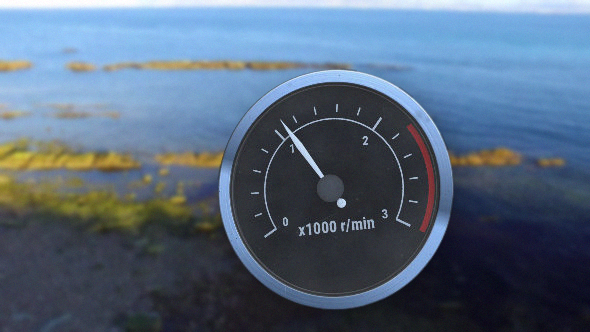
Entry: 1100
